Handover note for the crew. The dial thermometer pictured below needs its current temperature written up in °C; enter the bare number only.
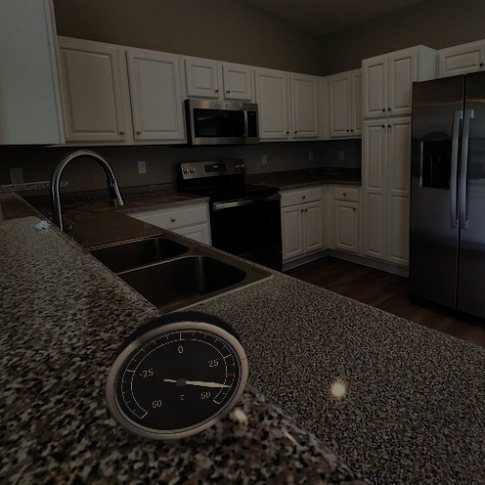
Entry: 40
